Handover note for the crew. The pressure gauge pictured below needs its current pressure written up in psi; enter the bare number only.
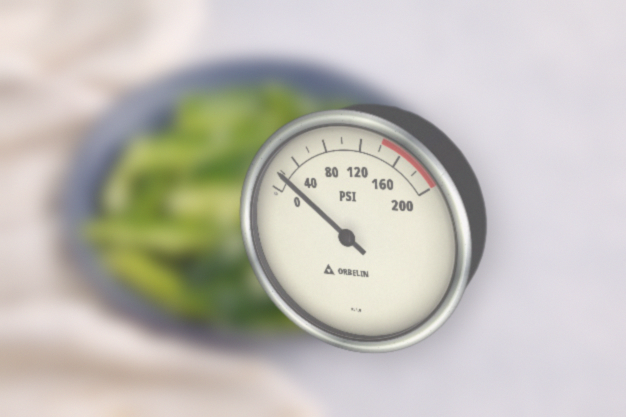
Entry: 20
